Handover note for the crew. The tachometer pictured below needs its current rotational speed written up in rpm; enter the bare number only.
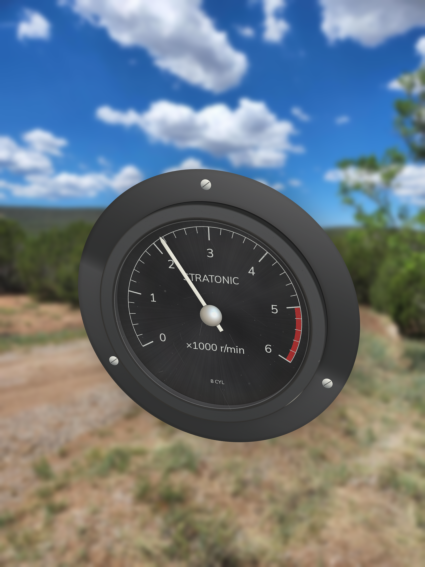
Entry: 2200
